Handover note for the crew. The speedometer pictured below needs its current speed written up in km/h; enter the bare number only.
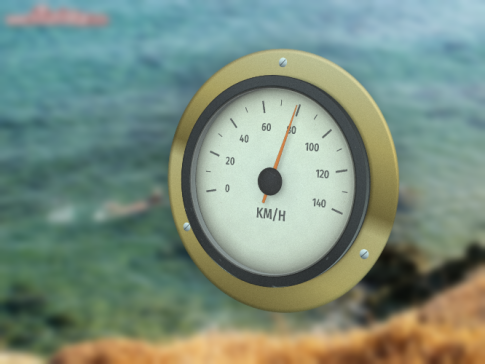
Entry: 80
